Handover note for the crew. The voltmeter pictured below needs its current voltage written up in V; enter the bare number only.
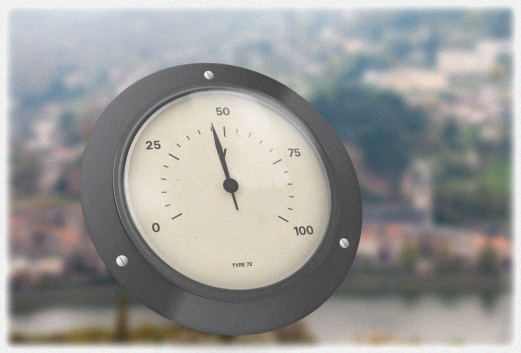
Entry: 45
